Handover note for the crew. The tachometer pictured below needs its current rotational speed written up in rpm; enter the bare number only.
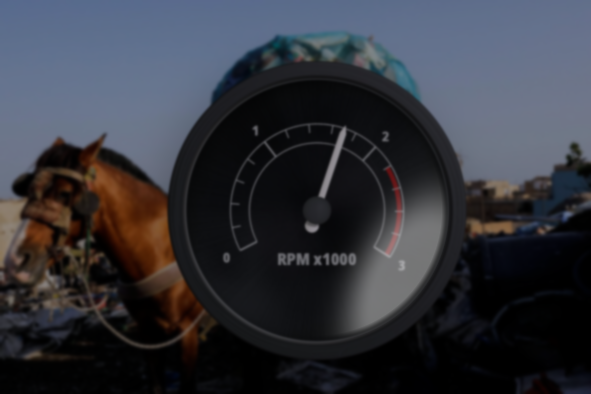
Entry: 1700
